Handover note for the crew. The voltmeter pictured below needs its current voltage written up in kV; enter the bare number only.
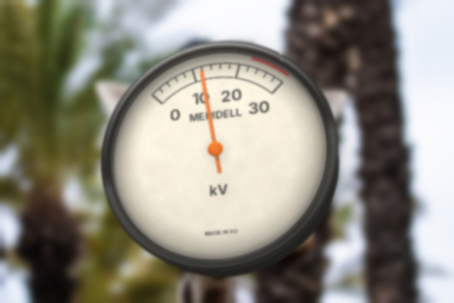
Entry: 12
